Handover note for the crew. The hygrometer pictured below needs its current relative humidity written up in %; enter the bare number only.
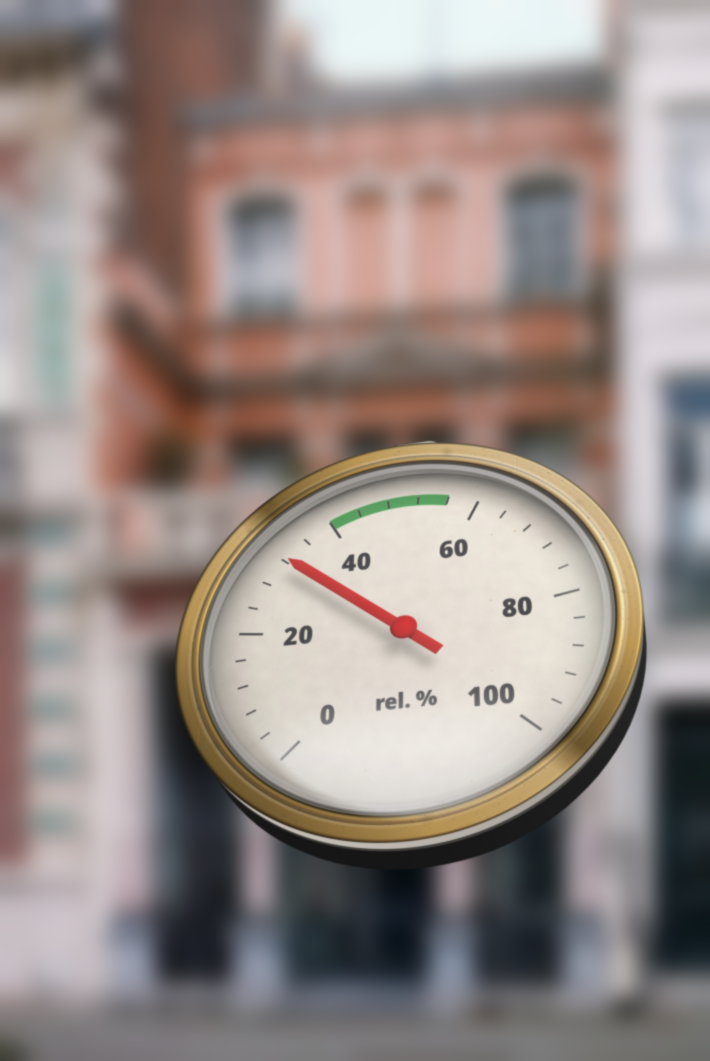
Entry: 32
